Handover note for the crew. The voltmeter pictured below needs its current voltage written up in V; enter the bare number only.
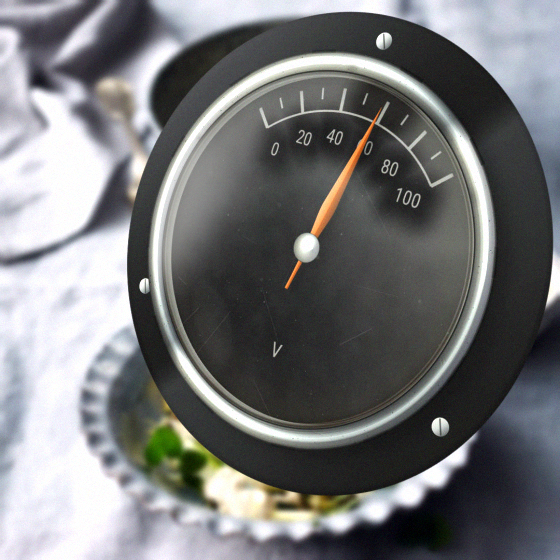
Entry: 60
